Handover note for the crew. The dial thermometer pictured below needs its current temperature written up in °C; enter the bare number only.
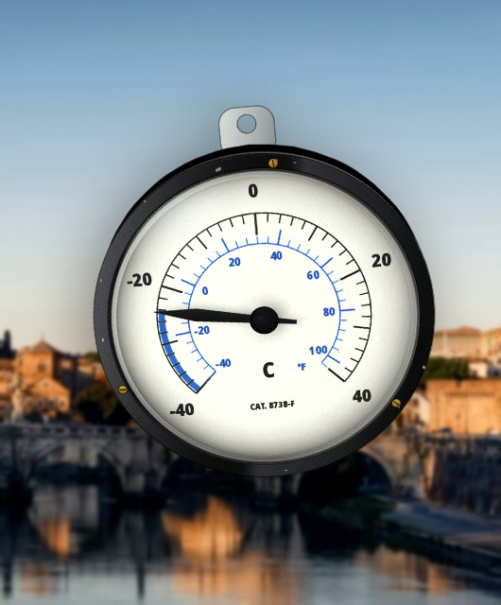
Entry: -24
